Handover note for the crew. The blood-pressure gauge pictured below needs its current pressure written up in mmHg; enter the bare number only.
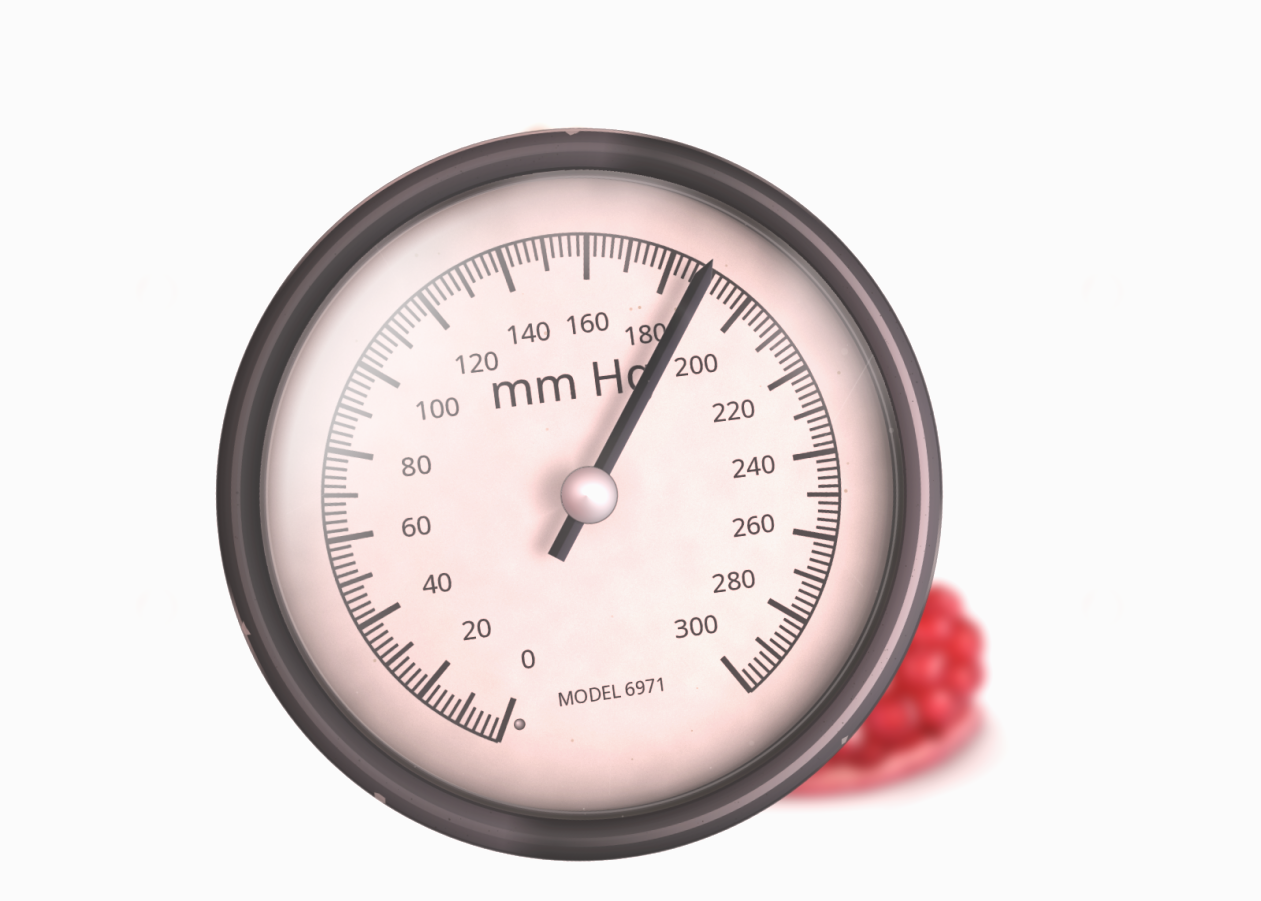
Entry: 188
